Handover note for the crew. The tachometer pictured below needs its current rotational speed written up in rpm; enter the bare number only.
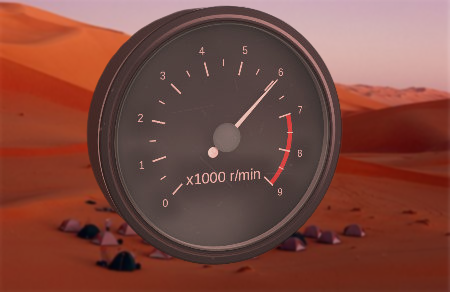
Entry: 6000
